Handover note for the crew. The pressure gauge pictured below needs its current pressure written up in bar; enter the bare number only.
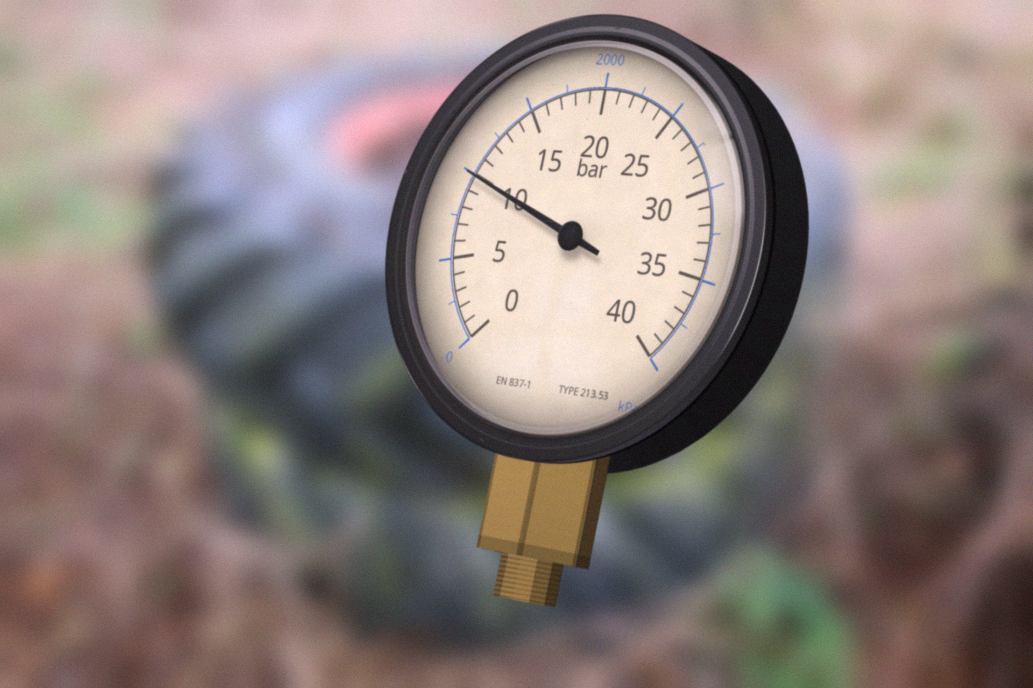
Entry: 10
